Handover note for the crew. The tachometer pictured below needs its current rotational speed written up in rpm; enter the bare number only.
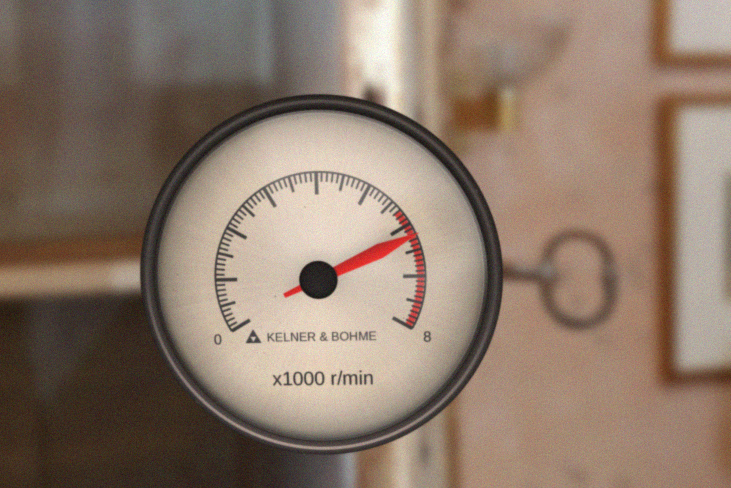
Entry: 6200
